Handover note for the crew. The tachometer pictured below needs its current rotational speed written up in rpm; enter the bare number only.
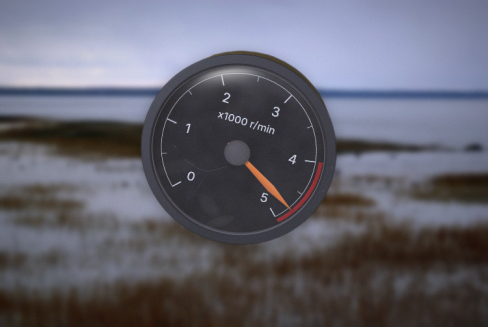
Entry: 4750
